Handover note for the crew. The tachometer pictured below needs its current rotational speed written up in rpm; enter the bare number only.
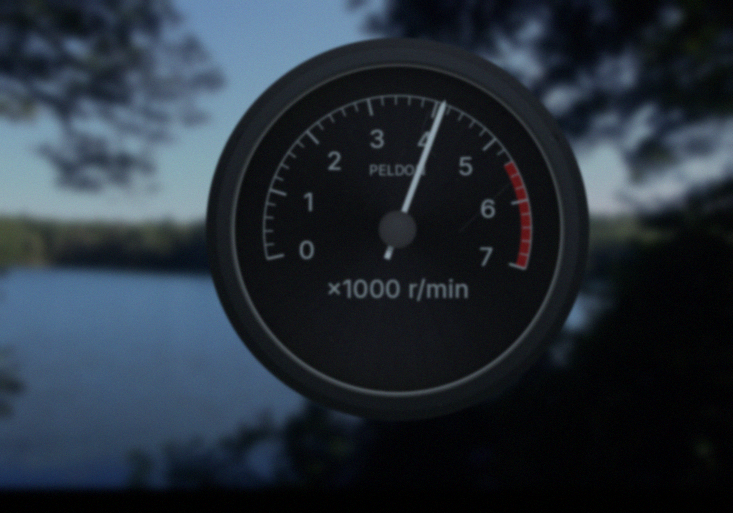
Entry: 4100
